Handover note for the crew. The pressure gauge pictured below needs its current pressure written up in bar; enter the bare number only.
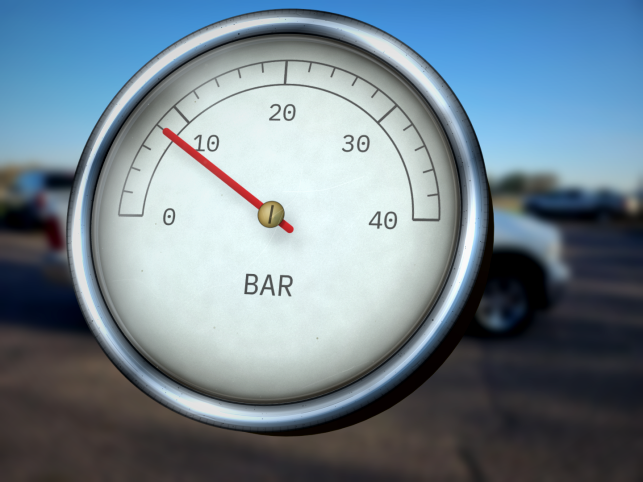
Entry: 8
